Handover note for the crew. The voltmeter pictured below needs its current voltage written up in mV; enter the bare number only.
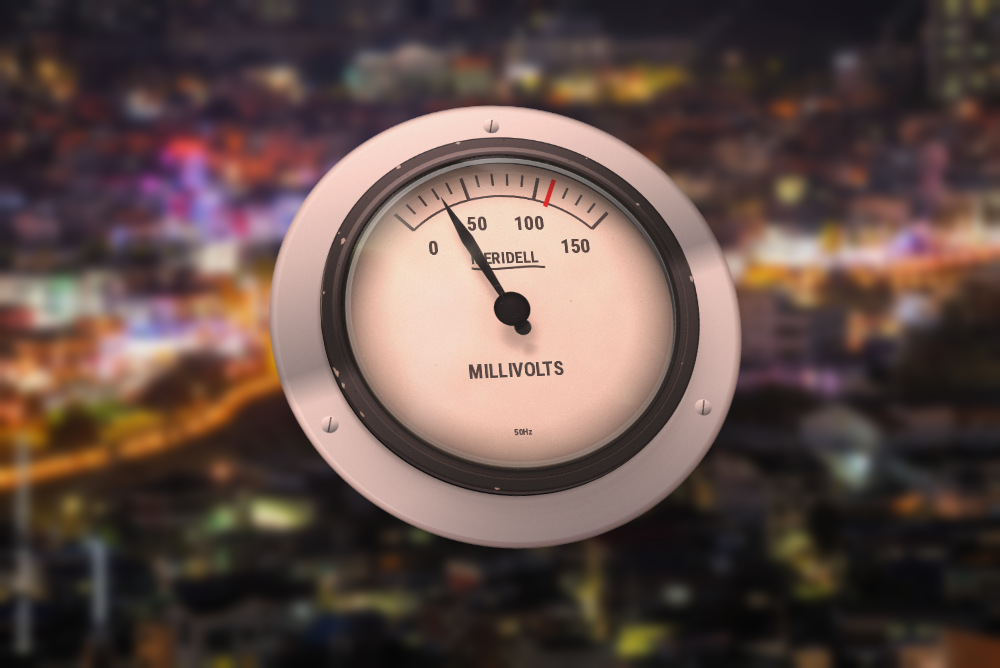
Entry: 30
